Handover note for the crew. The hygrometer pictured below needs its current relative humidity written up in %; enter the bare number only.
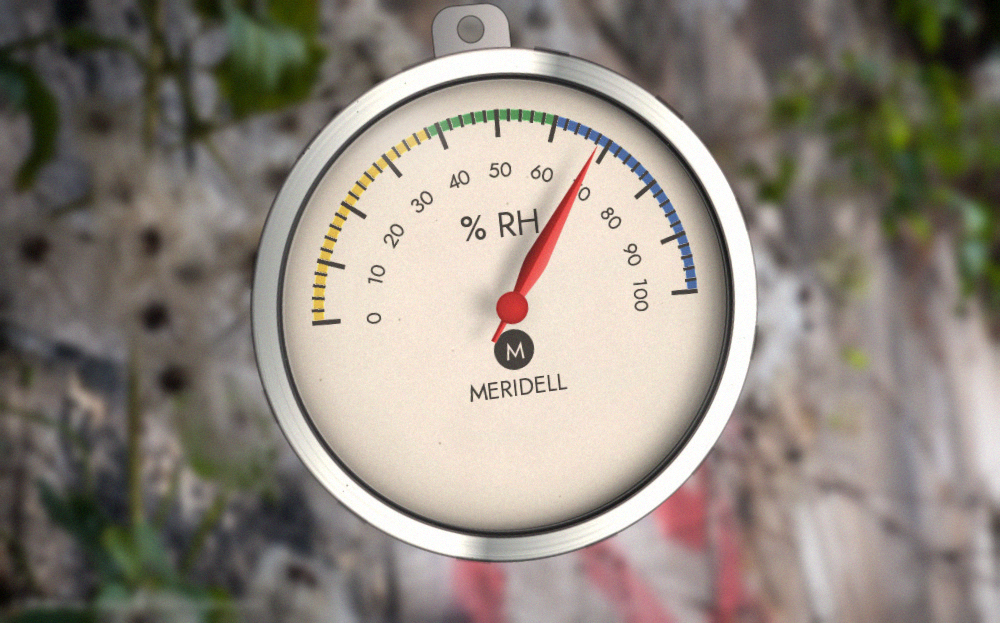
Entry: 68
